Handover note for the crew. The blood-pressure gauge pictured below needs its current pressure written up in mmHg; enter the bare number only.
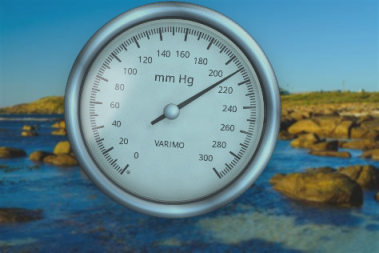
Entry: 210
